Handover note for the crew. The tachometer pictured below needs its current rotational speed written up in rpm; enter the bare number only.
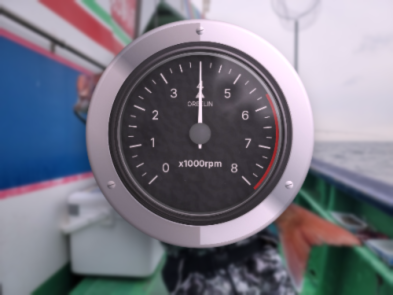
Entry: 4000
